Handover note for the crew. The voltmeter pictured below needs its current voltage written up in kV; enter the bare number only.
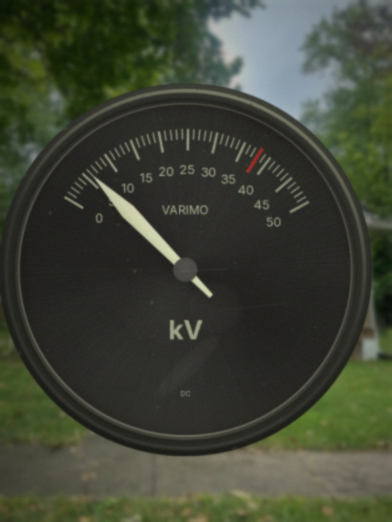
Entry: 6
